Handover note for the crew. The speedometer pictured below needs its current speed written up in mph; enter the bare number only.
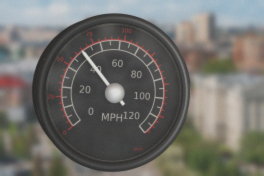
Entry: 40
